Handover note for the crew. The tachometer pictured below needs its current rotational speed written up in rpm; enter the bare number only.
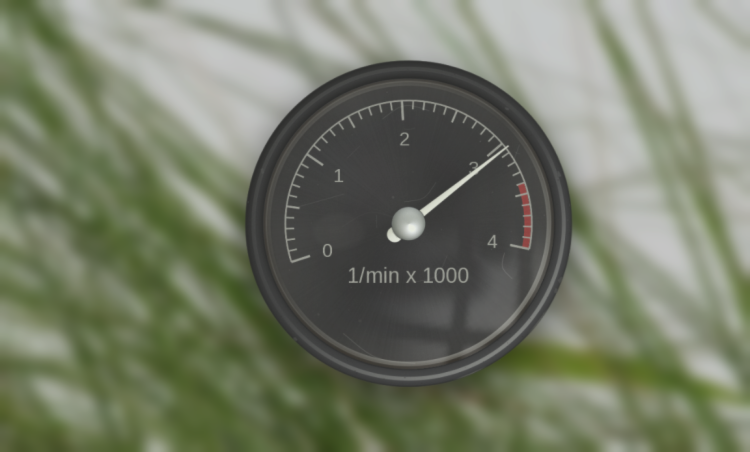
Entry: 3050
